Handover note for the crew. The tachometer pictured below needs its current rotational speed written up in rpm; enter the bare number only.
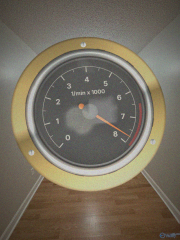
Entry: 7750
